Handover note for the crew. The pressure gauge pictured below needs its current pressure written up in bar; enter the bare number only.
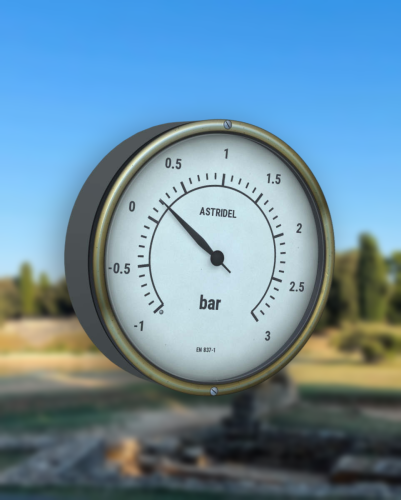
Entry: 0.2
